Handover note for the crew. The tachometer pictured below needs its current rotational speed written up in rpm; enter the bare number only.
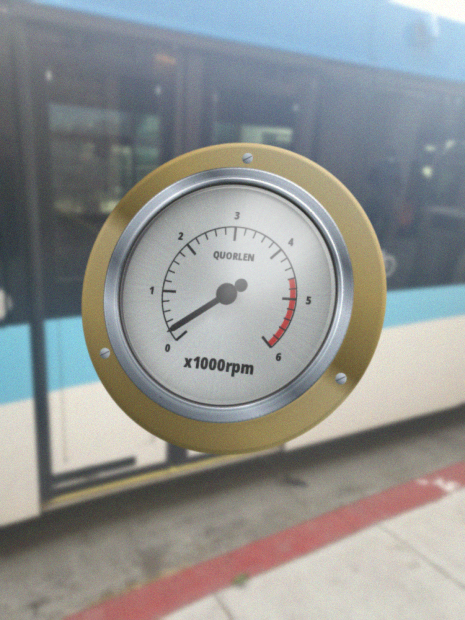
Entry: 200
